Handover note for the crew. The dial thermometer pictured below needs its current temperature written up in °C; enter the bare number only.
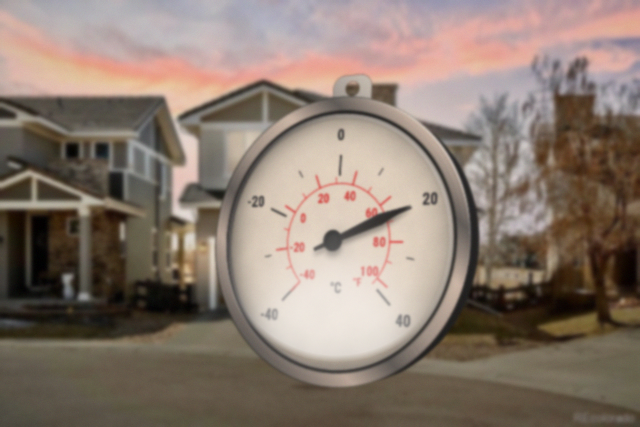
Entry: 20
